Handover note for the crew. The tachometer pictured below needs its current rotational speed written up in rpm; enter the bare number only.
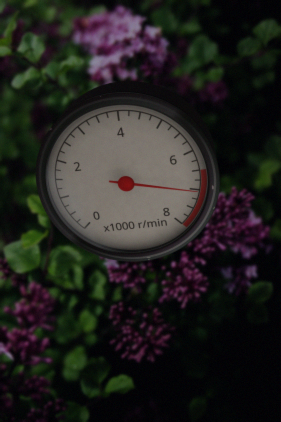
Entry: 7000
